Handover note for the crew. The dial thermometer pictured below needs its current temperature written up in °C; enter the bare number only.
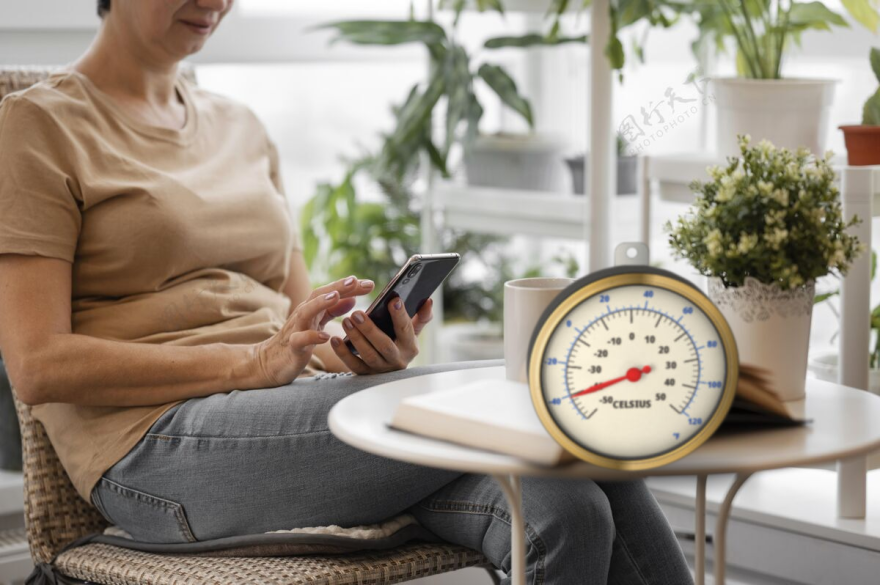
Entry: -40
